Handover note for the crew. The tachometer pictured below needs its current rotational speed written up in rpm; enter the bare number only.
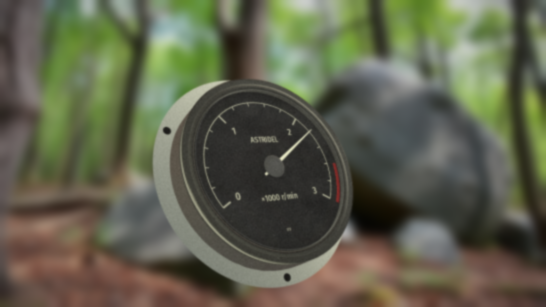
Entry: 2200
